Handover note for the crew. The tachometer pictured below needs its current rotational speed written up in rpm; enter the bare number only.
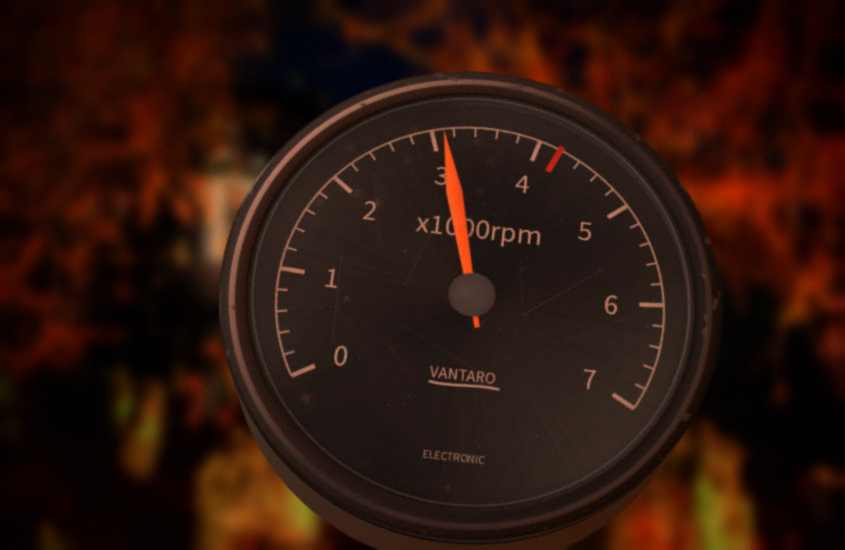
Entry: 3100
